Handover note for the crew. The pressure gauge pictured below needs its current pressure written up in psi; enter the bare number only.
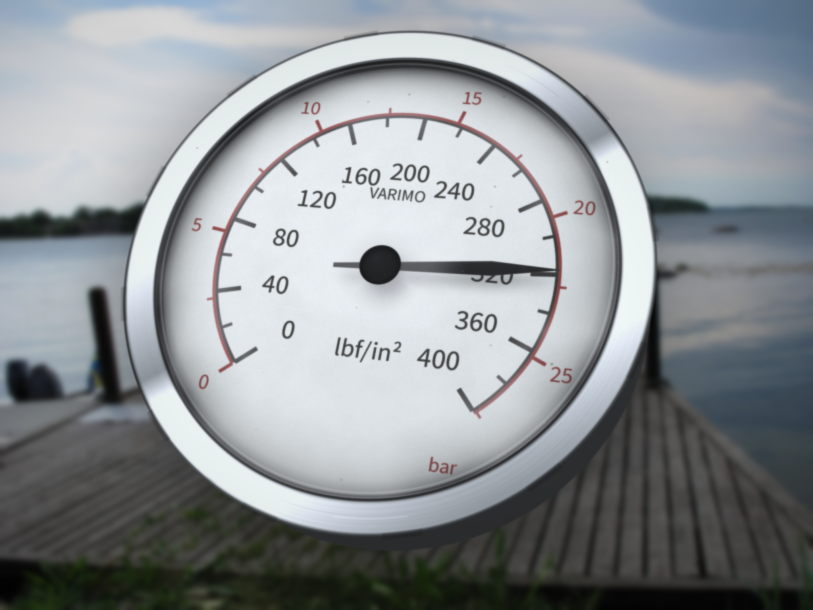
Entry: 320
